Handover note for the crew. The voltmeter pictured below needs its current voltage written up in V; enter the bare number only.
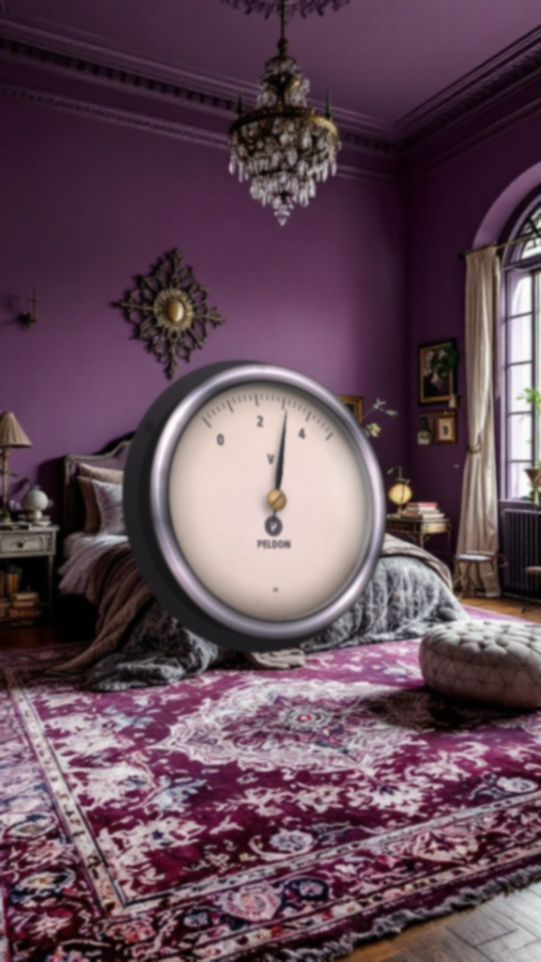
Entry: 3
